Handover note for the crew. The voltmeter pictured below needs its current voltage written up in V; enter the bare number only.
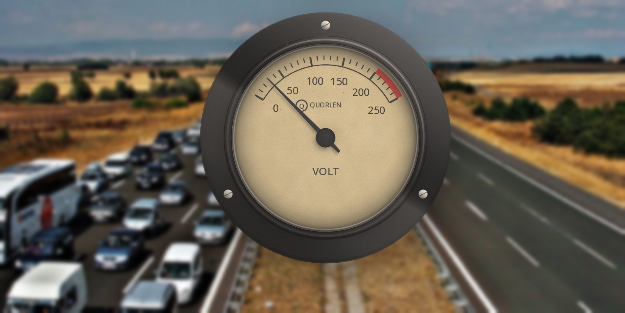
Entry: 30
